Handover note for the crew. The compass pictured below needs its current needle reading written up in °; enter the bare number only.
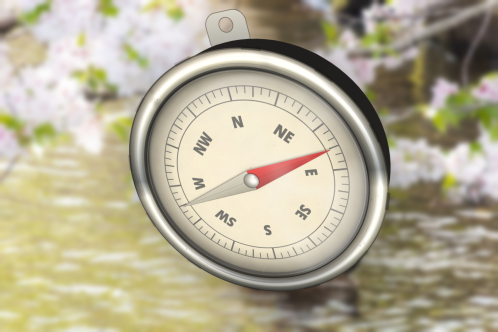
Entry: 75
